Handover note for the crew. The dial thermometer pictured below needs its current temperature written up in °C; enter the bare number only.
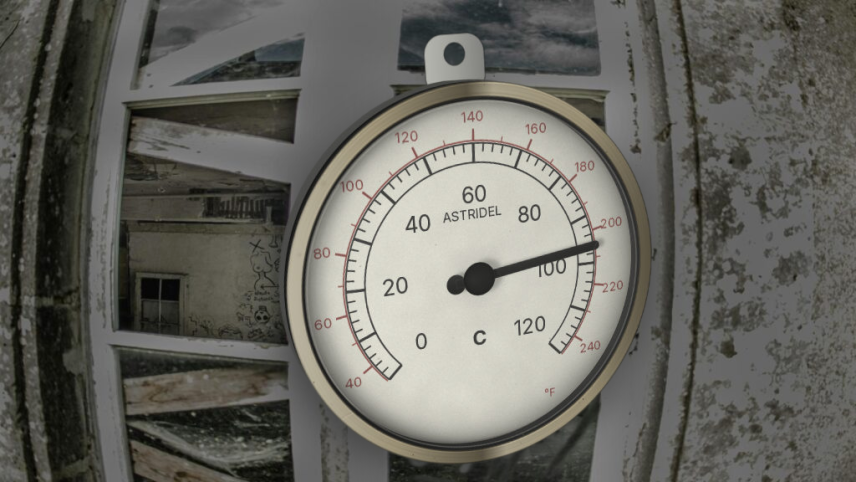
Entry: 96
